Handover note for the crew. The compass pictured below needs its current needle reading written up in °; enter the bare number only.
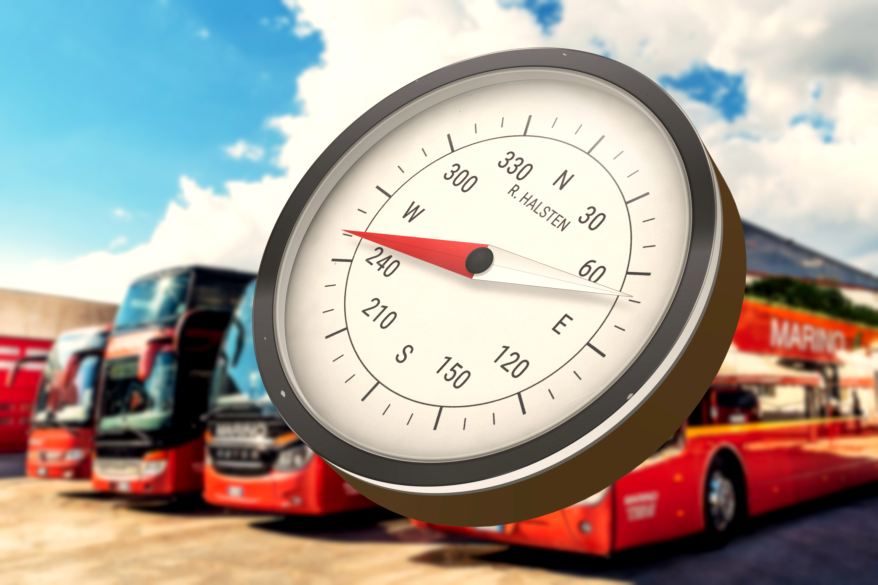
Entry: 250
